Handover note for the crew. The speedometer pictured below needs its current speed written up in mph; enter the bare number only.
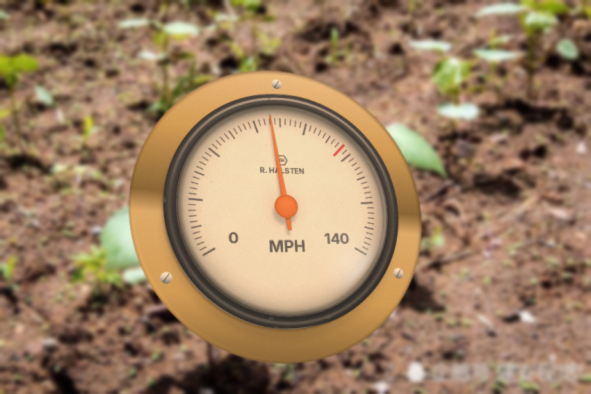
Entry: 66
